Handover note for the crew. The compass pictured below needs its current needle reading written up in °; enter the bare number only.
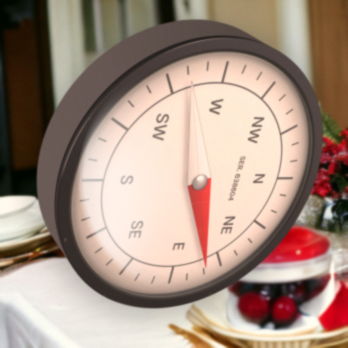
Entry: 70
